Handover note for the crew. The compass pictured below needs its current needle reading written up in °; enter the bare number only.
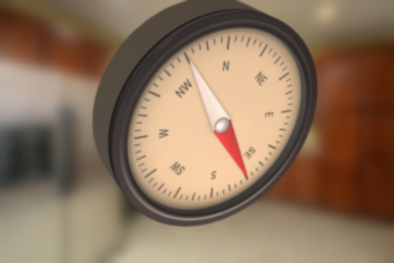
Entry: 150
